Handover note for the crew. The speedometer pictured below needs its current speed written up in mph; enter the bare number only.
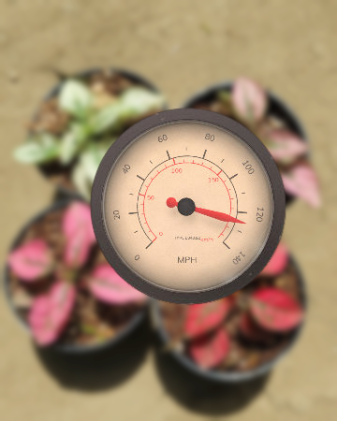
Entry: 125
